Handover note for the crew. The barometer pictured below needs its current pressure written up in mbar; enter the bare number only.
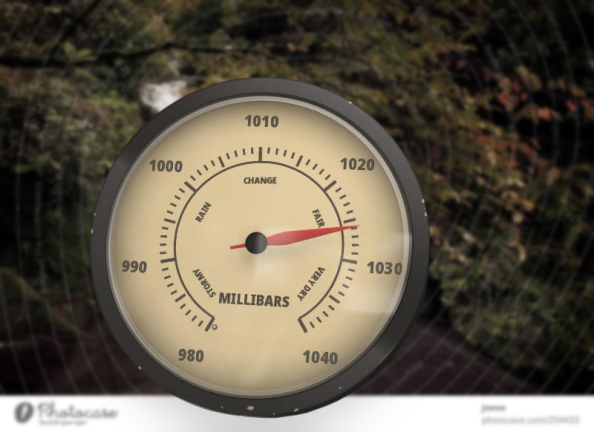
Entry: 1026
